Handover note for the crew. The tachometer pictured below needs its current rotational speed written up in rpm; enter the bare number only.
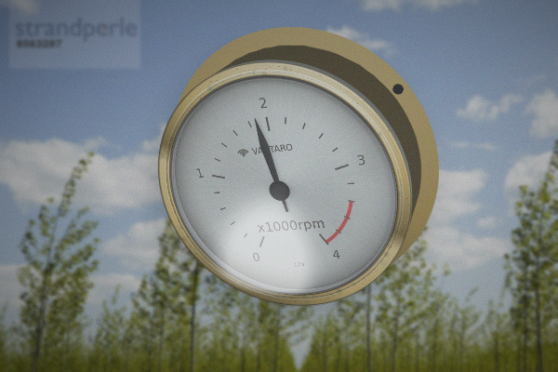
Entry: 1900
